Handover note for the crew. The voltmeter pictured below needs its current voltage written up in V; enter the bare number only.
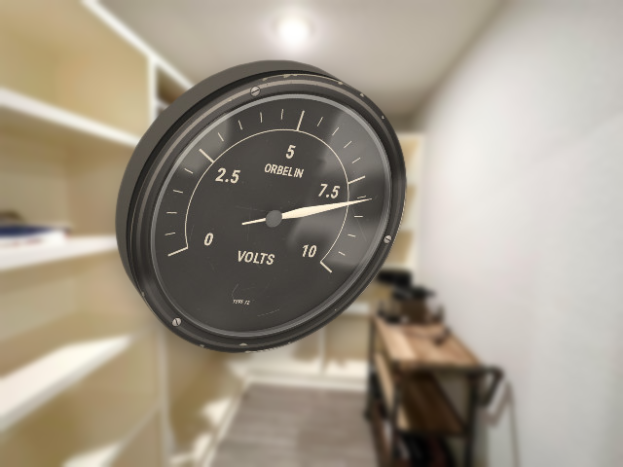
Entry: 8
